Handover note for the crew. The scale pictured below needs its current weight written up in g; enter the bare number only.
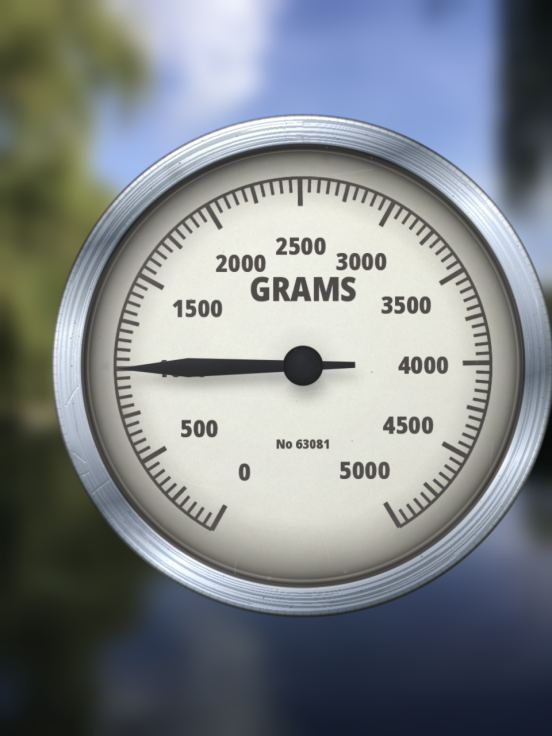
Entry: 1000
